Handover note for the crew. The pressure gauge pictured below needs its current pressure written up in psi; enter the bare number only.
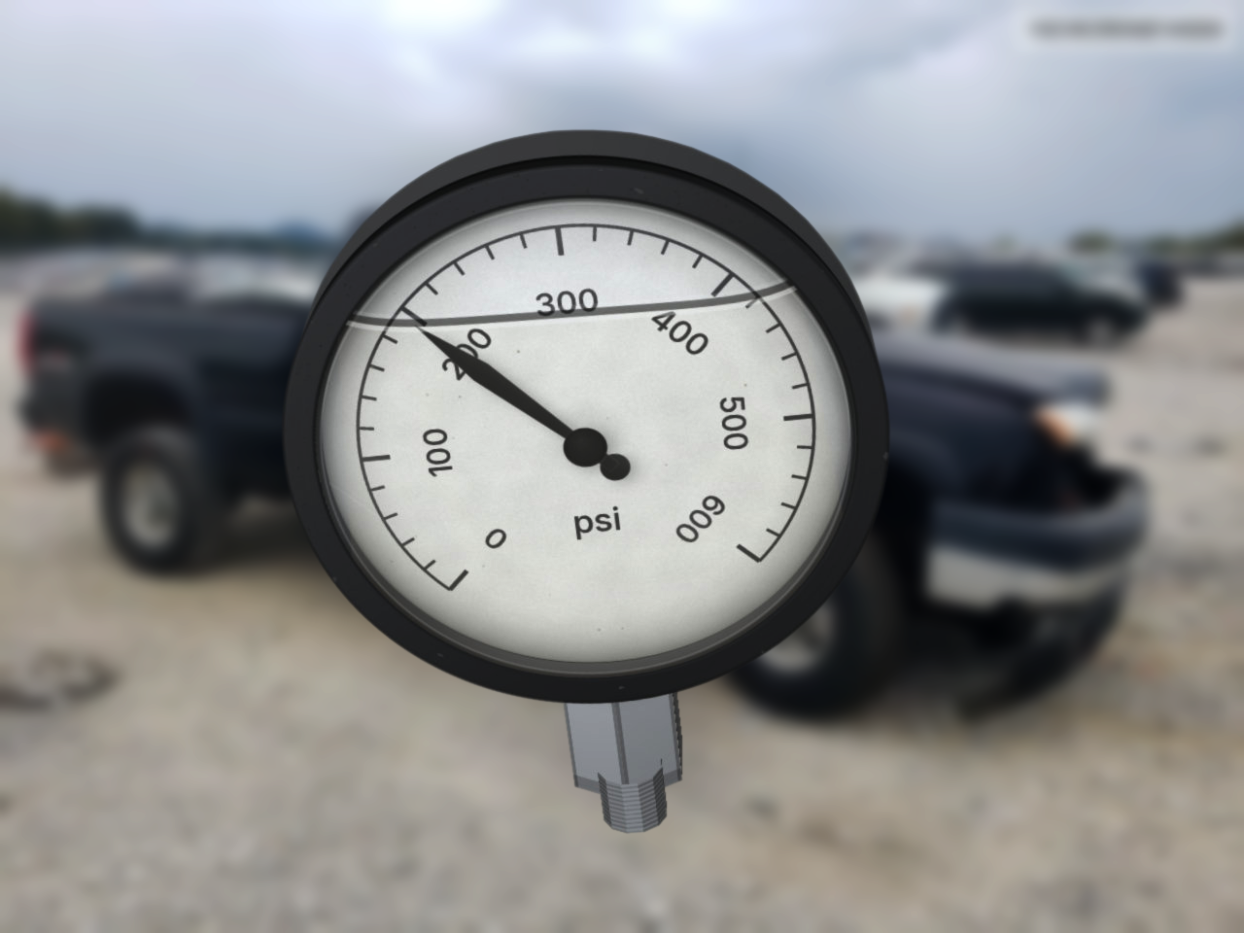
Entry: 200
